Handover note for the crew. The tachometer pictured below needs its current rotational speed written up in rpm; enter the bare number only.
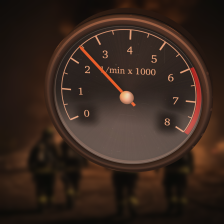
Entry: 2500
